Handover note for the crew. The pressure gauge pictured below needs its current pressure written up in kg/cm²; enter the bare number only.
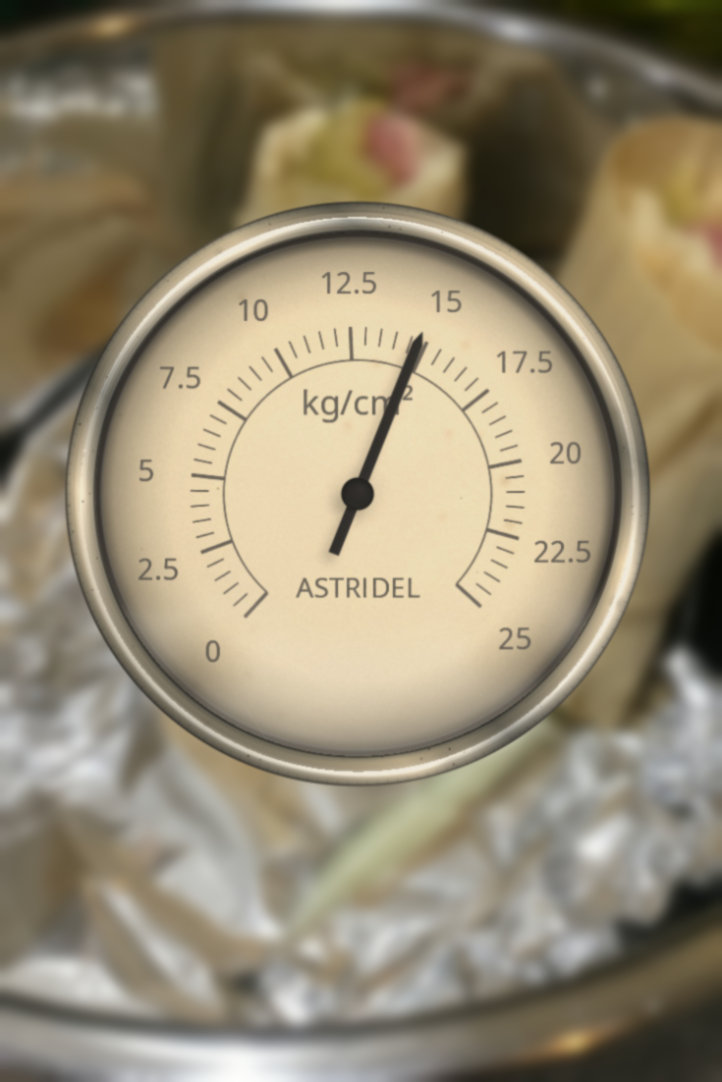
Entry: 14.75
